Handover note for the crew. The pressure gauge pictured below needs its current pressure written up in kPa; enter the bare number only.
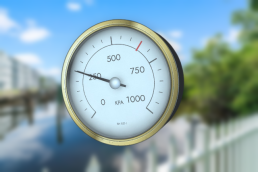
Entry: 250
